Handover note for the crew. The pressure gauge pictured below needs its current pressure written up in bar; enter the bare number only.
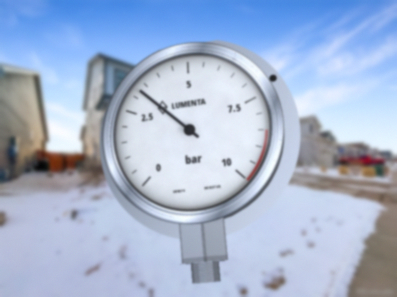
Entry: 3.25
